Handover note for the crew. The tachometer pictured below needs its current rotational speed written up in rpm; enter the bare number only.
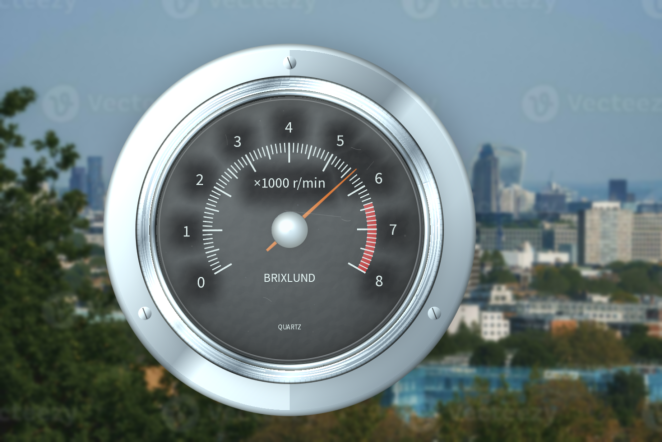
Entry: 5600
